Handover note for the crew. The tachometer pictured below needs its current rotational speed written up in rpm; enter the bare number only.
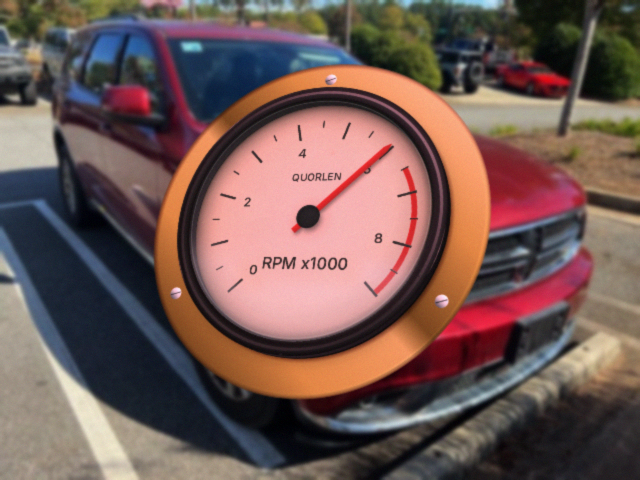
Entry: 6000
